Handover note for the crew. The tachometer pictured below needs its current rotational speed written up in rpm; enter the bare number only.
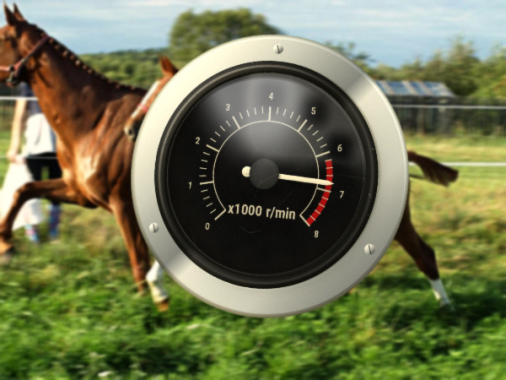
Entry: 6800
